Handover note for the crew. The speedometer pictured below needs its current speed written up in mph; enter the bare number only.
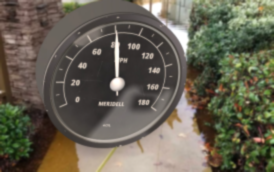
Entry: 80
